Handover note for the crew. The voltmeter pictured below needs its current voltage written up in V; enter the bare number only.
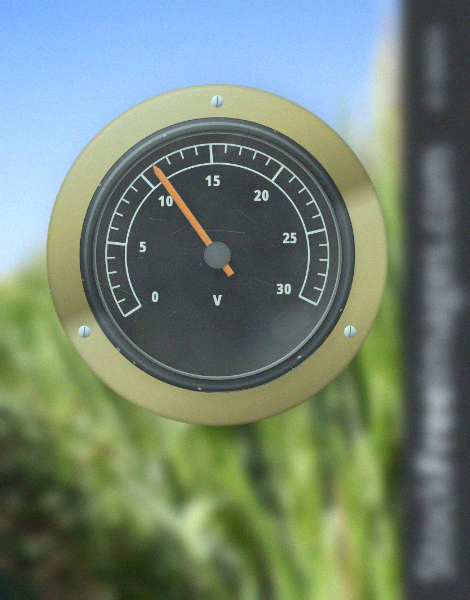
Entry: 11
